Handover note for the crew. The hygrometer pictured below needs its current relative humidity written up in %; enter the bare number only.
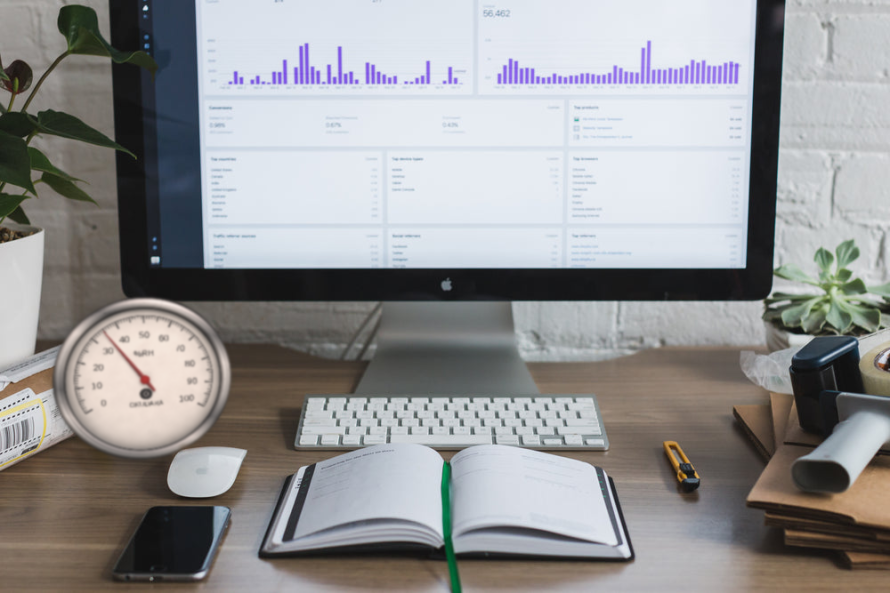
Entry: 35
